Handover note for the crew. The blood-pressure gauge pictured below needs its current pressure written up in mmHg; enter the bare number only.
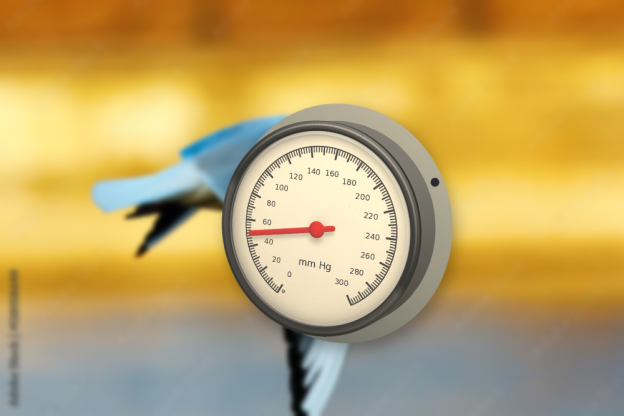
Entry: 50
